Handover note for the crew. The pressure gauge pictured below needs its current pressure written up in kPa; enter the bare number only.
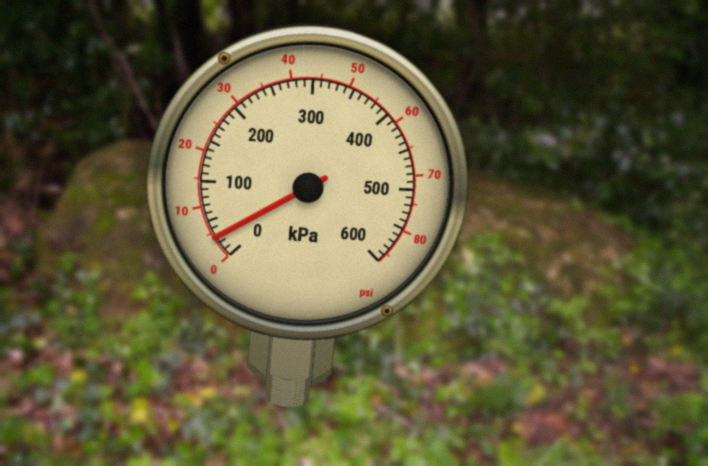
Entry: 30
